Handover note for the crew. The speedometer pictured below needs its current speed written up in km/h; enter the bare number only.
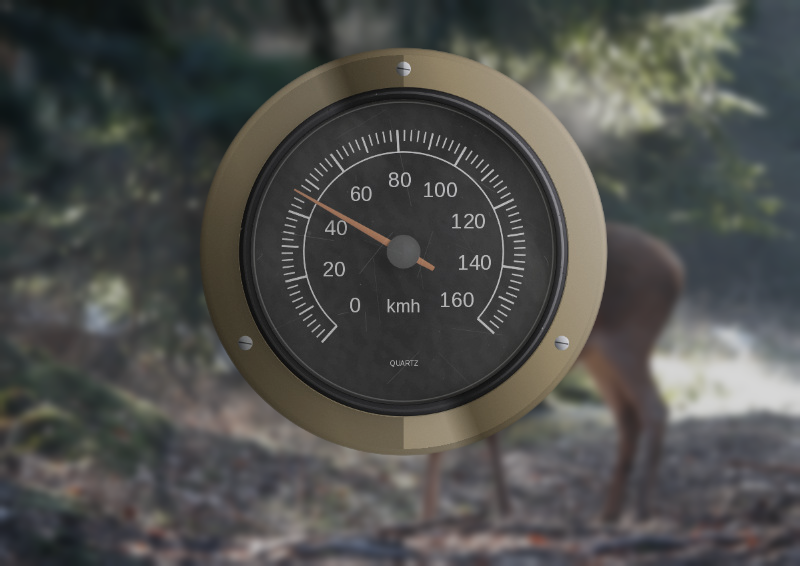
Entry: 46
